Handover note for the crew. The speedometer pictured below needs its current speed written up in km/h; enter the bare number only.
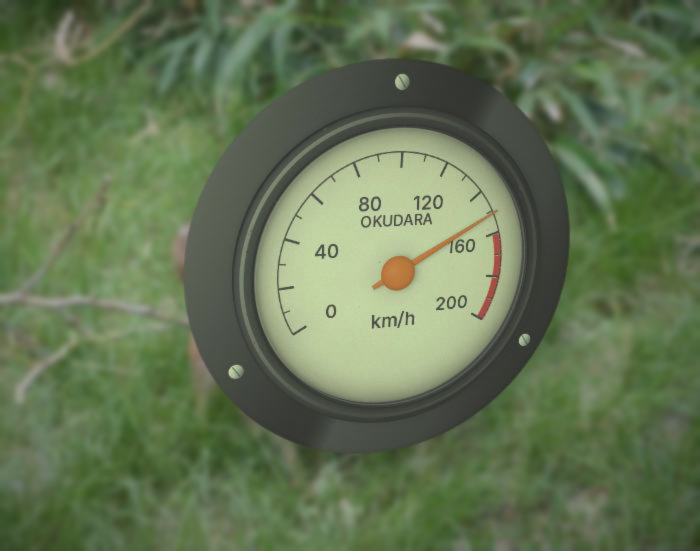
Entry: 150
